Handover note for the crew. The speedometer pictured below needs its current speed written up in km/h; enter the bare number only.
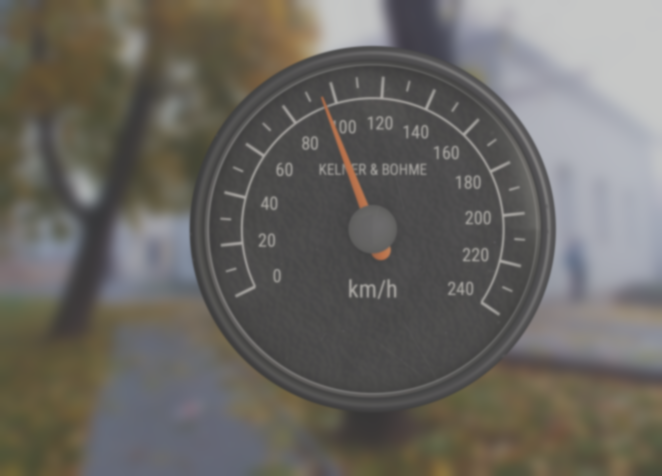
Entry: 95
